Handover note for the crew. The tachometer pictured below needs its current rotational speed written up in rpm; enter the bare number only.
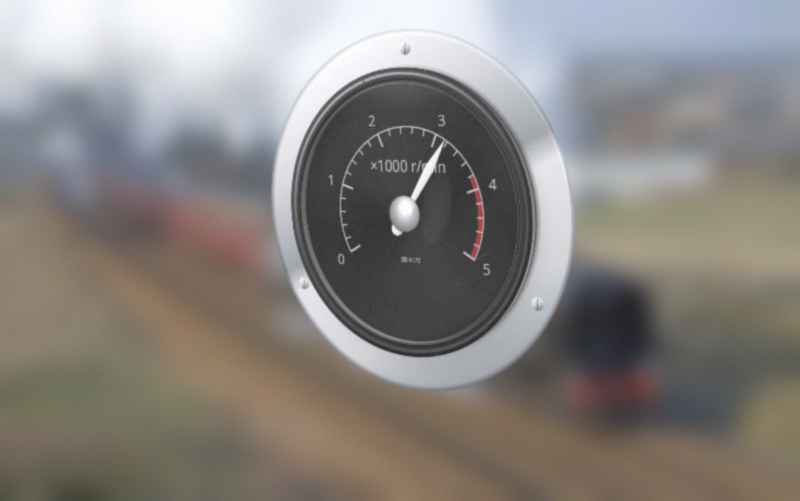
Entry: 3200
